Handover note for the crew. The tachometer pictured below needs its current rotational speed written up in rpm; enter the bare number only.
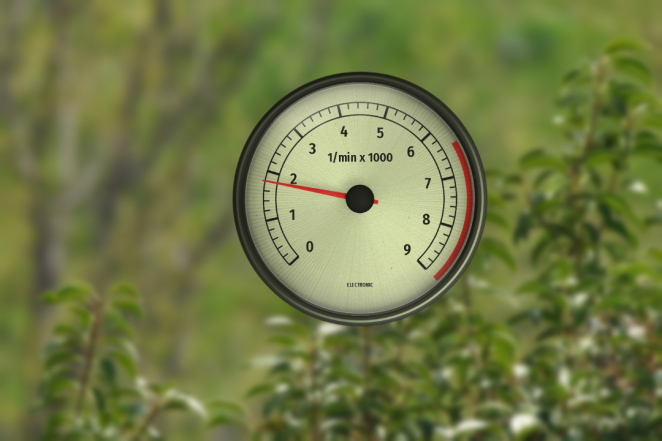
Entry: 1800
